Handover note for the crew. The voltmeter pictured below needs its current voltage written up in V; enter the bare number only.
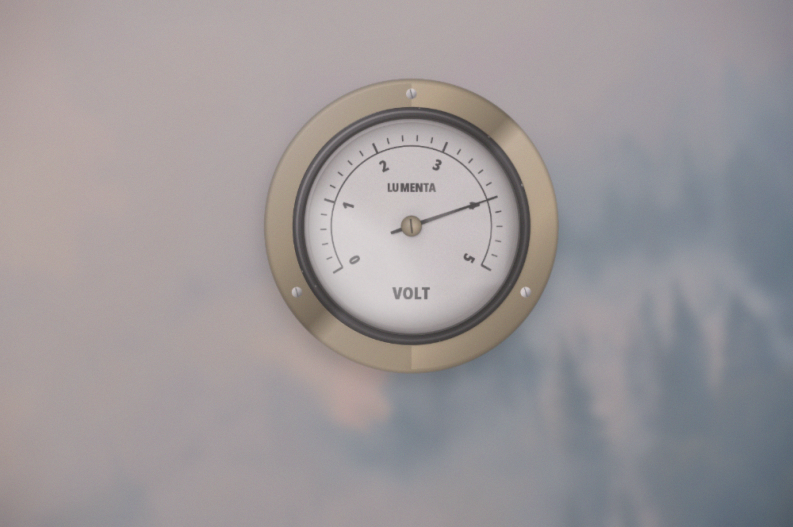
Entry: 4
